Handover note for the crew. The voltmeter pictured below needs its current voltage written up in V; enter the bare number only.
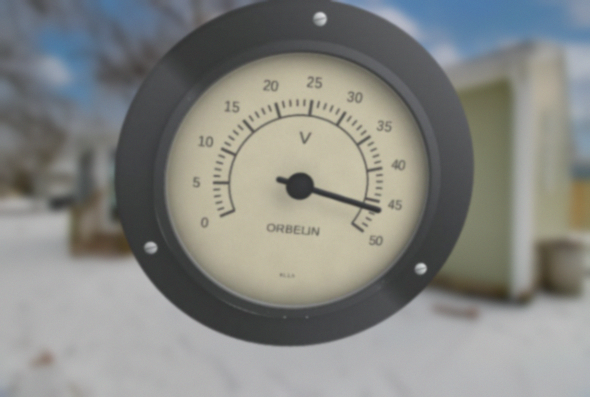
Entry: 46
